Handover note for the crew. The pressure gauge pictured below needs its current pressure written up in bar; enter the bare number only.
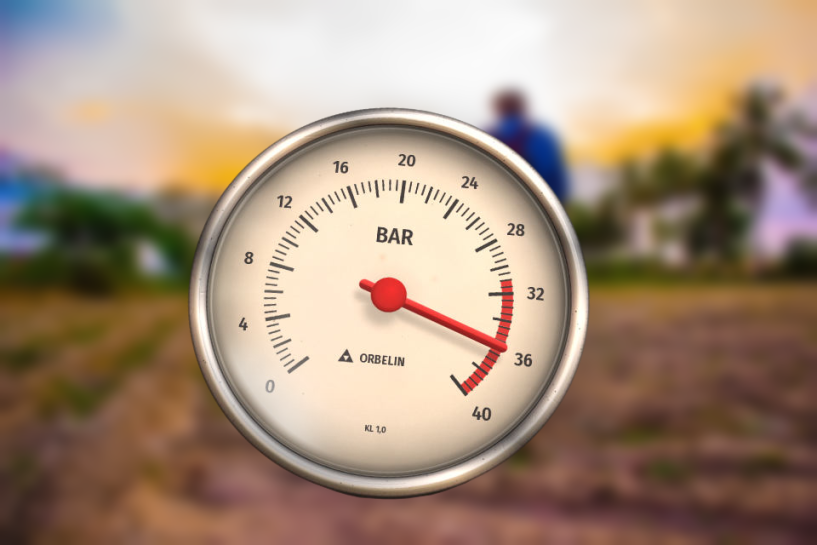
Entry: 36
